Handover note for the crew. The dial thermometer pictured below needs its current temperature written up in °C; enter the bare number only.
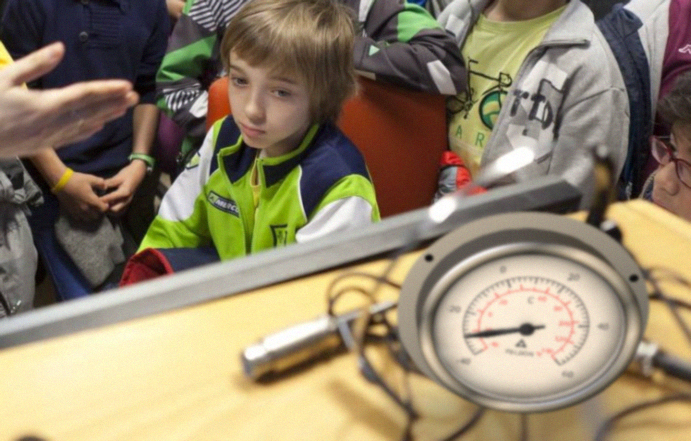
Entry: -30
